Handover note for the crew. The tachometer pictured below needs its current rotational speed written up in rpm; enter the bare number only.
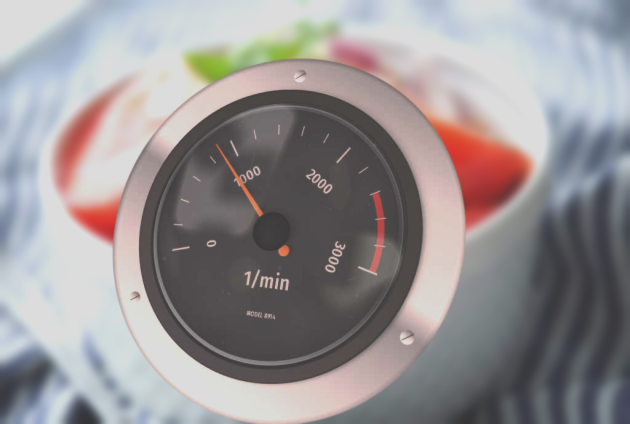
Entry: 900
